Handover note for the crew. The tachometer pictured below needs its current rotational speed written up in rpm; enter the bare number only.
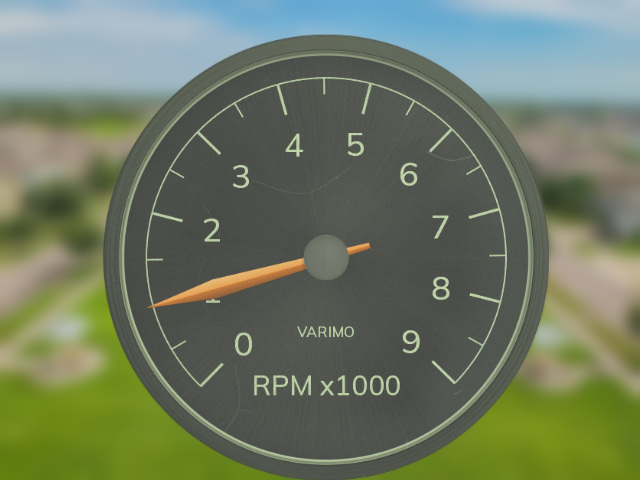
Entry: 1000
